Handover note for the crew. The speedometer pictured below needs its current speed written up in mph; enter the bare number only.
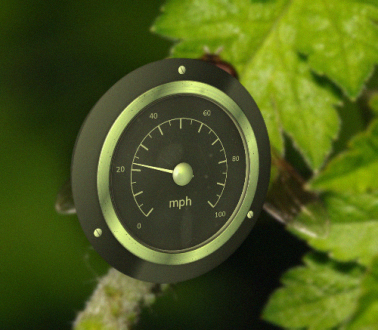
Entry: 22.5
